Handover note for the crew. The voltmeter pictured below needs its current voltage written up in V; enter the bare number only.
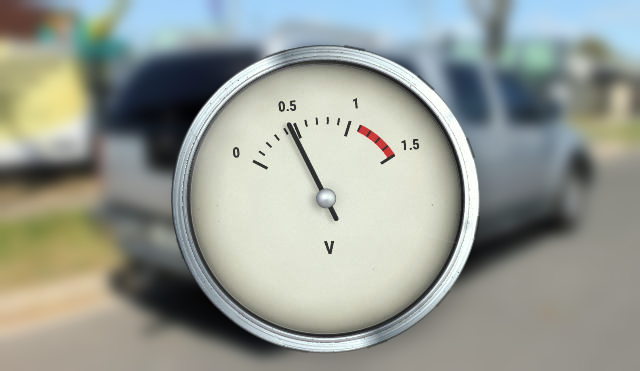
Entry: 0.45
